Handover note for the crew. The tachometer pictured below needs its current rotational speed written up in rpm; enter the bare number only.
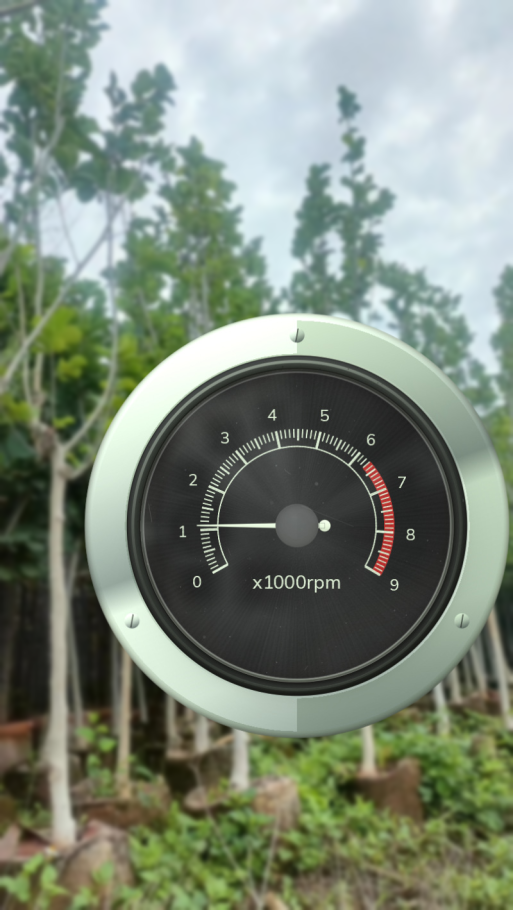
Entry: 1100
